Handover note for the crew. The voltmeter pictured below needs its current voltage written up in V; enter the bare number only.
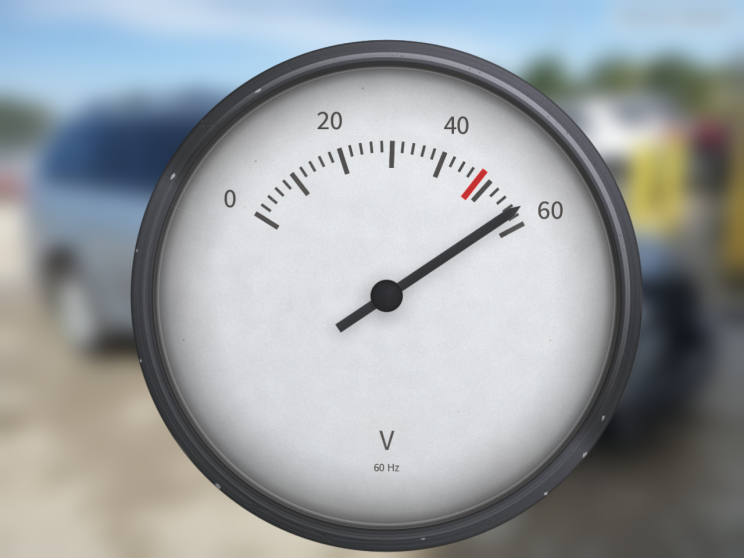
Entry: 57
